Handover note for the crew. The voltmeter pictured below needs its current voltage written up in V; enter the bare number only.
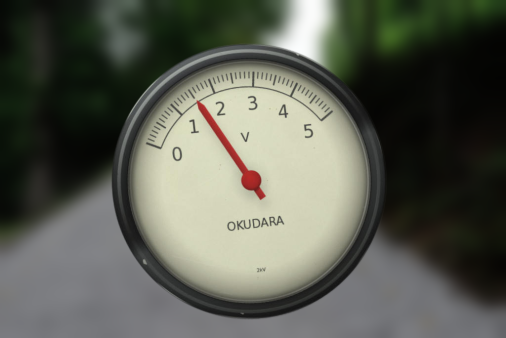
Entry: 1.5
